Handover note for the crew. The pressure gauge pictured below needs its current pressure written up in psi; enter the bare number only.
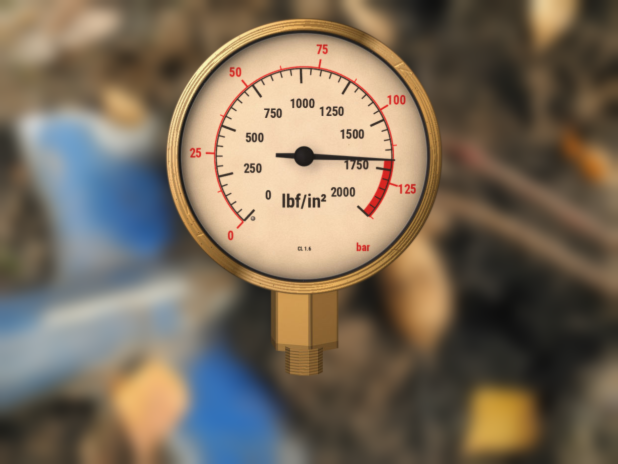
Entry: 1700
